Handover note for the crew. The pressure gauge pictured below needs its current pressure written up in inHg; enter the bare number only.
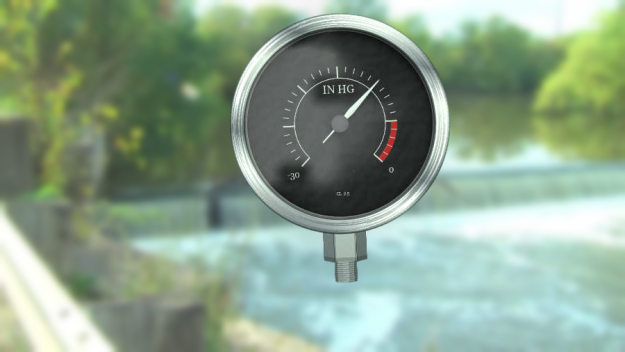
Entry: -10
